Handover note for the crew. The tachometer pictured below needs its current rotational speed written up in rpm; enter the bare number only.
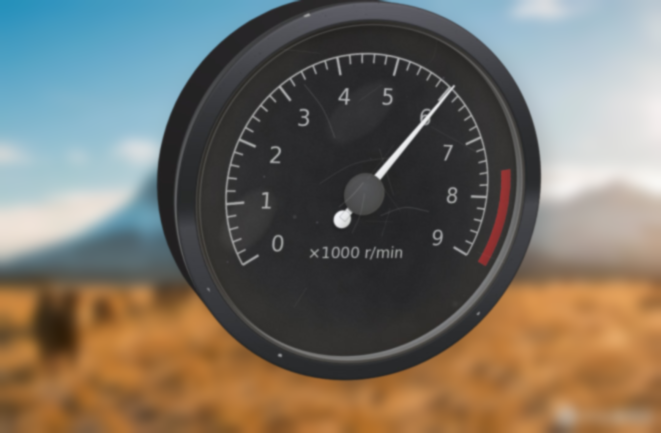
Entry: 6000
